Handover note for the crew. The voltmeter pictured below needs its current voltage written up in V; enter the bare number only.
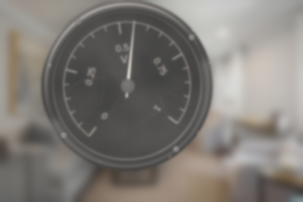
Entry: 0.55
